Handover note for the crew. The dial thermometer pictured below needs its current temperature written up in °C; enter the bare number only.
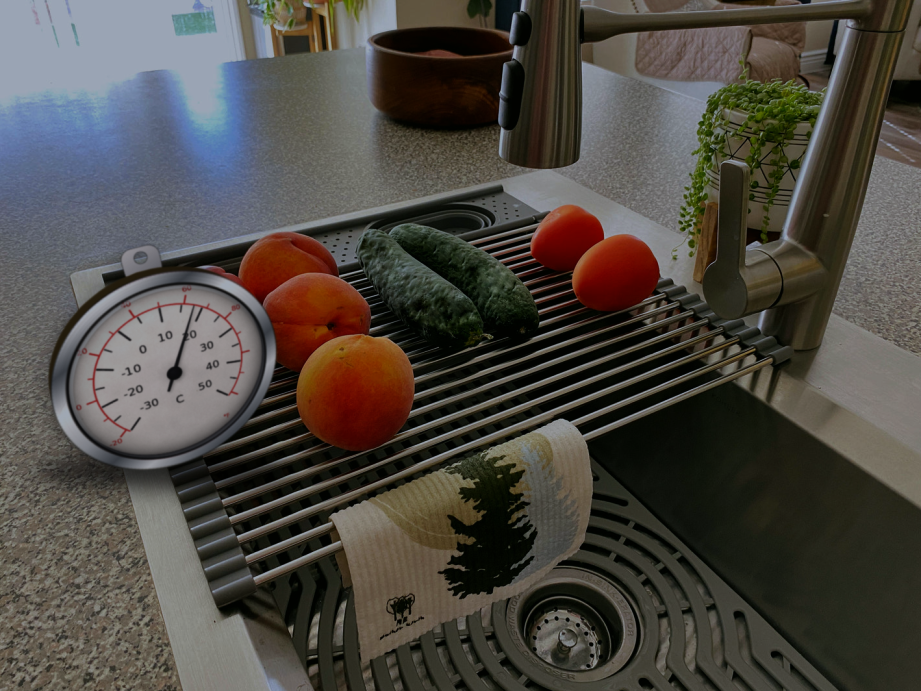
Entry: 17.5
